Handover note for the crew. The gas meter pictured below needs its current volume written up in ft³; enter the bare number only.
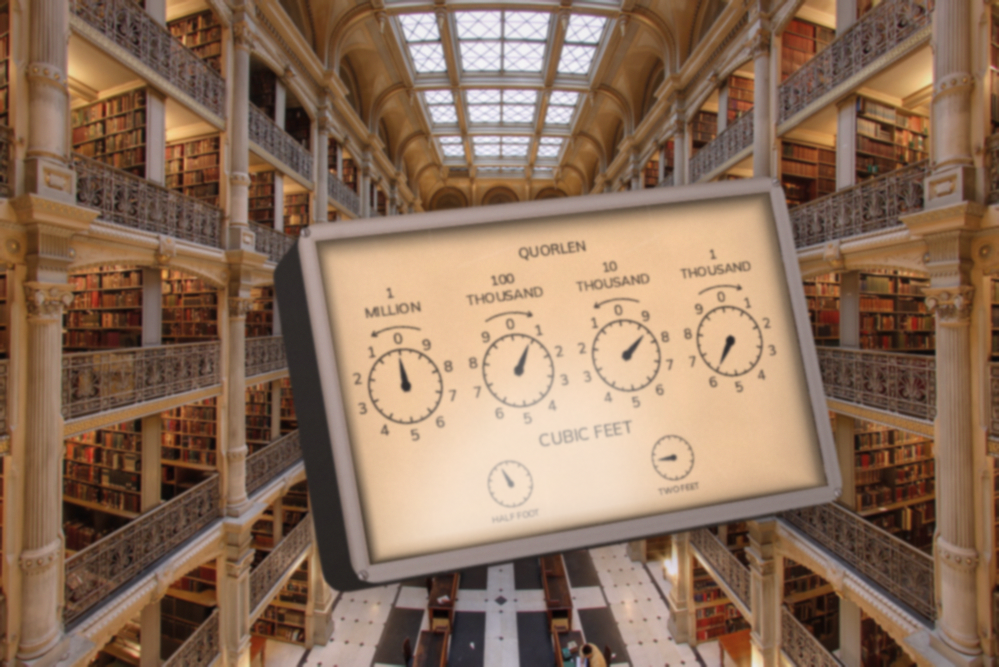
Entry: 8600
